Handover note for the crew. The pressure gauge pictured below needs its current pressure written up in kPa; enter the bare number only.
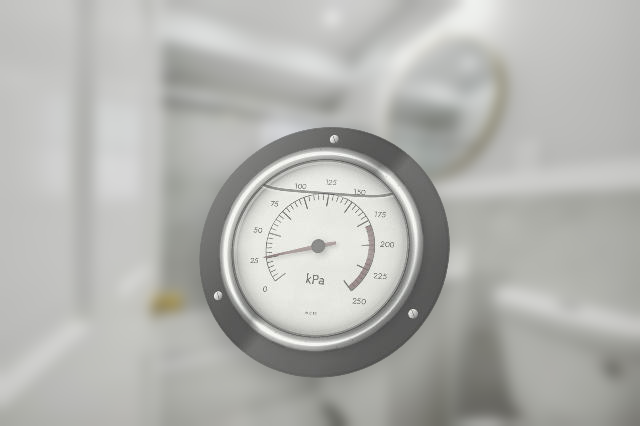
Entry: 25
